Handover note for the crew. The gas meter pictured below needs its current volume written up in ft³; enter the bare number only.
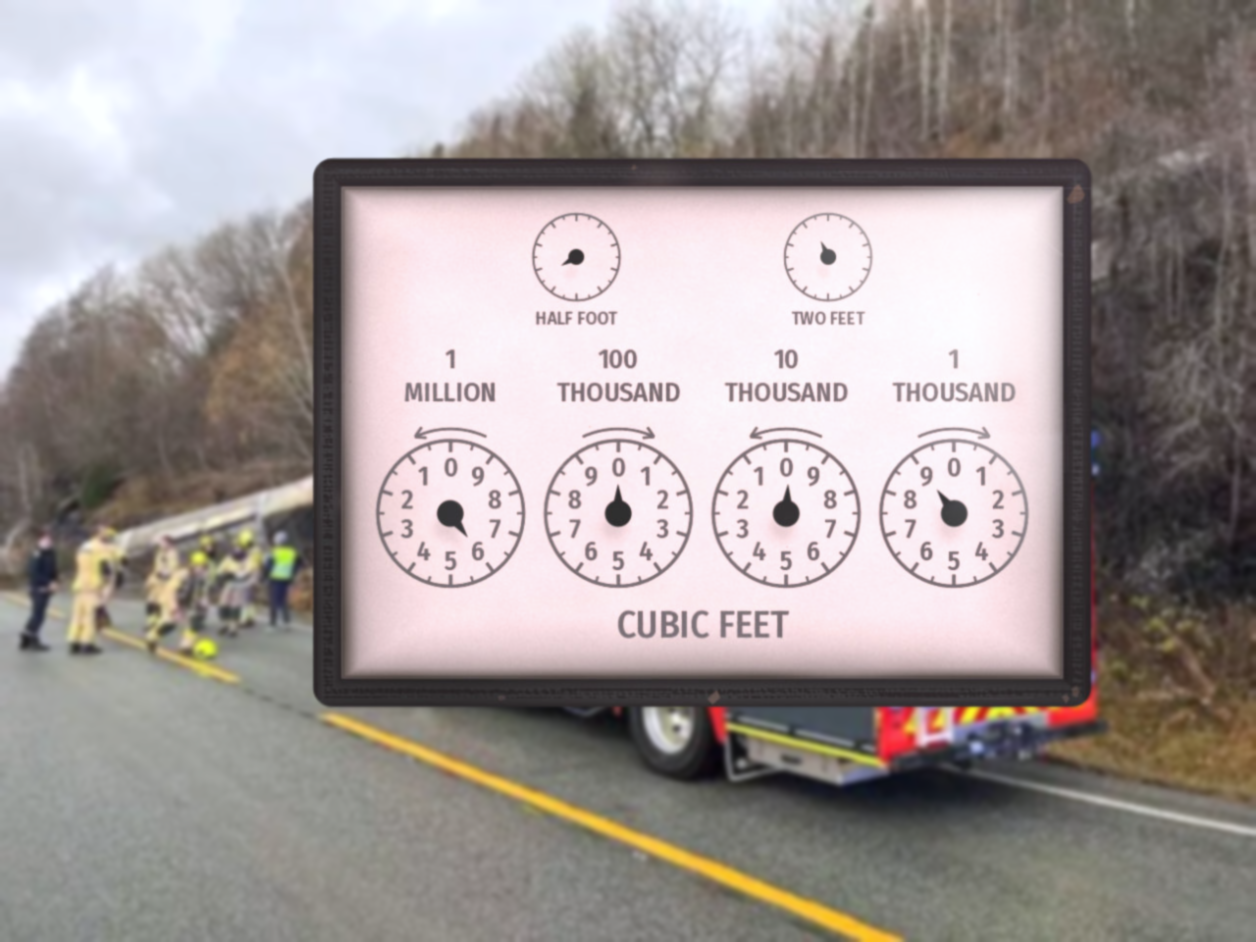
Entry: 599900
